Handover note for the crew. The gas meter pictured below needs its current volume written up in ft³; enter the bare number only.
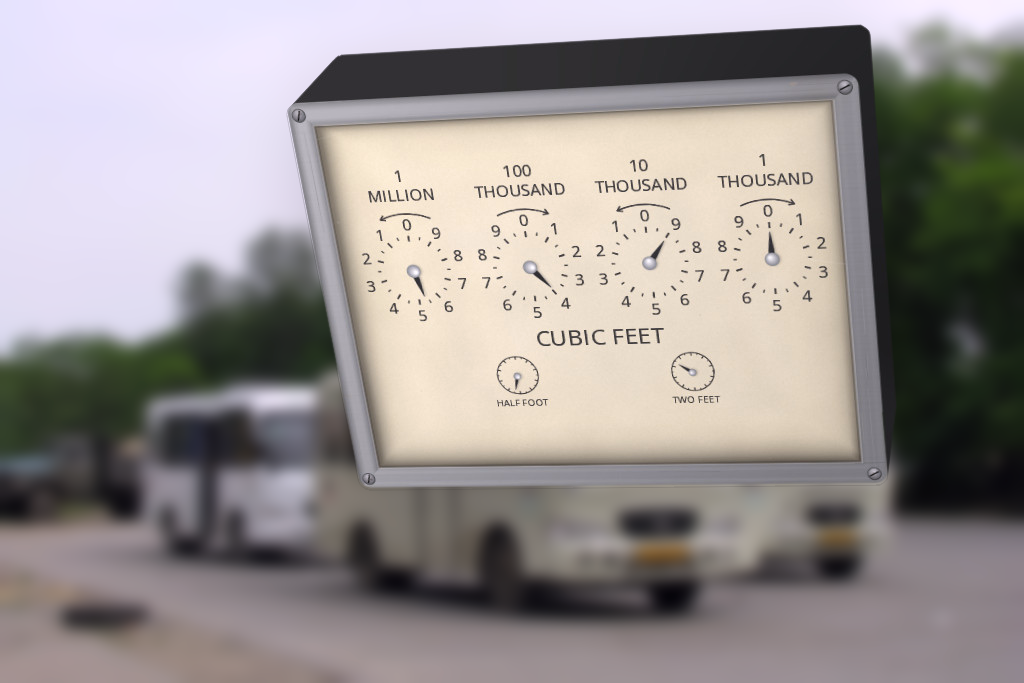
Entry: 539000
